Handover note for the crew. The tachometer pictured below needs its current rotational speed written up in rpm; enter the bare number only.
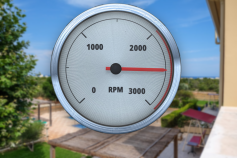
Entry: 2500
